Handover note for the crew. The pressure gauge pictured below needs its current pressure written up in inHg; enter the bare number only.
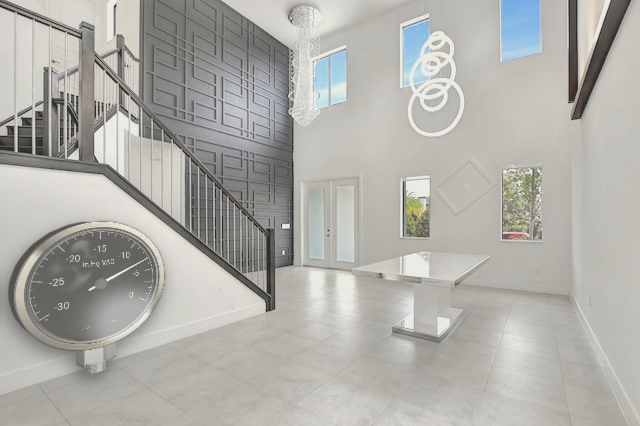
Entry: -7
